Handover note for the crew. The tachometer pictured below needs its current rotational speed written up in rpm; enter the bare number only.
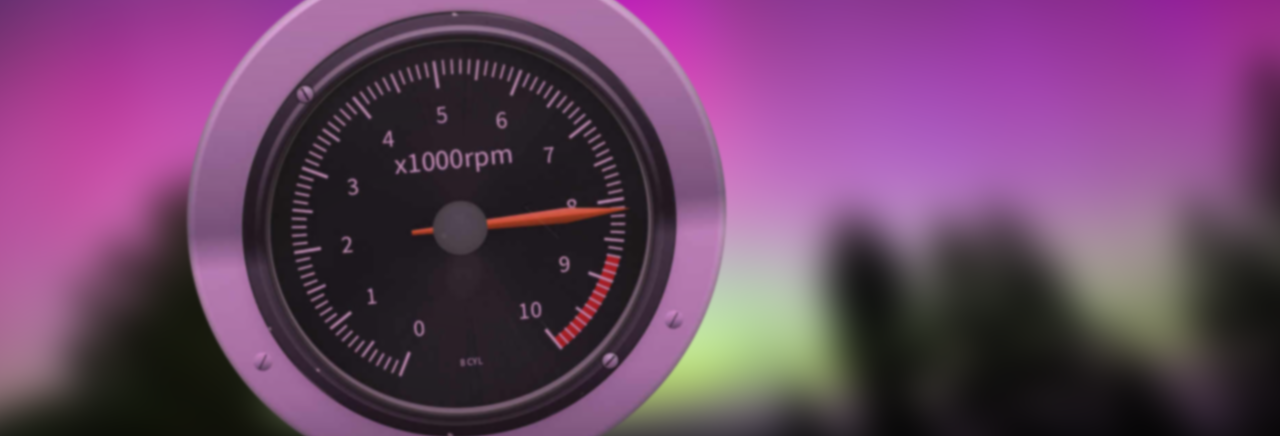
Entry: 8100
